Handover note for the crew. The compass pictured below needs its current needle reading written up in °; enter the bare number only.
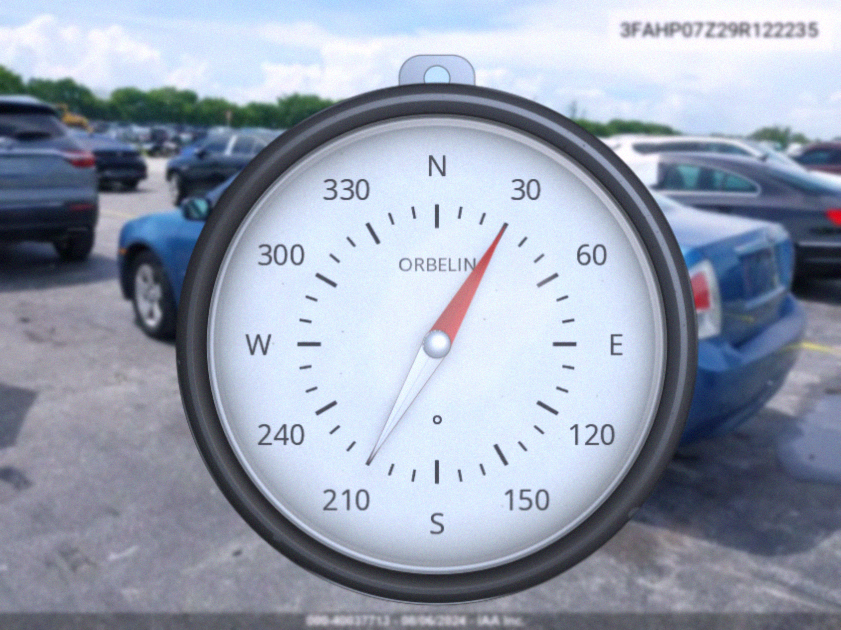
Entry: 30
